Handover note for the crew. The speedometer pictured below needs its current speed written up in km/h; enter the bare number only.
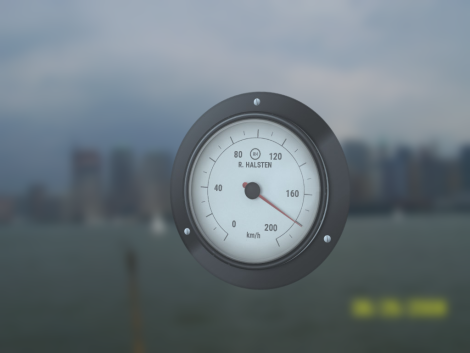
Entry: 180
